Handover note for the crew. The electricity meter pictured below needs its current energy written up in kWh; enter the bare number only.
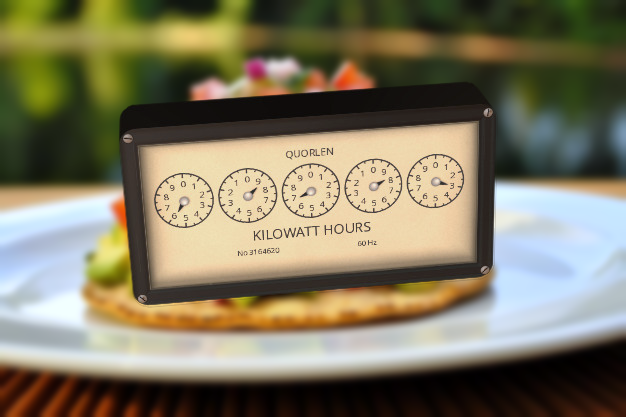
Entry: 58683
